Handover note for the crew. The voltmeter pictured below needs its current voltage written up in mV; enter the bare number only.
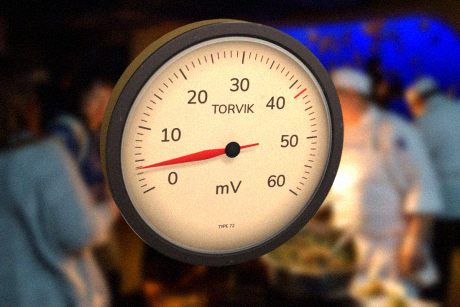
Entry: 4
